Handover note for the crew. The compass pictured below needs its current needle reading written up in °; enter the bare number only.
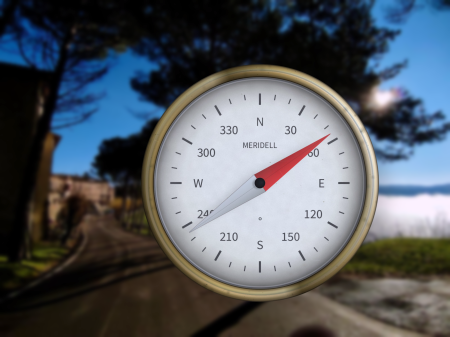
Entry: 55
